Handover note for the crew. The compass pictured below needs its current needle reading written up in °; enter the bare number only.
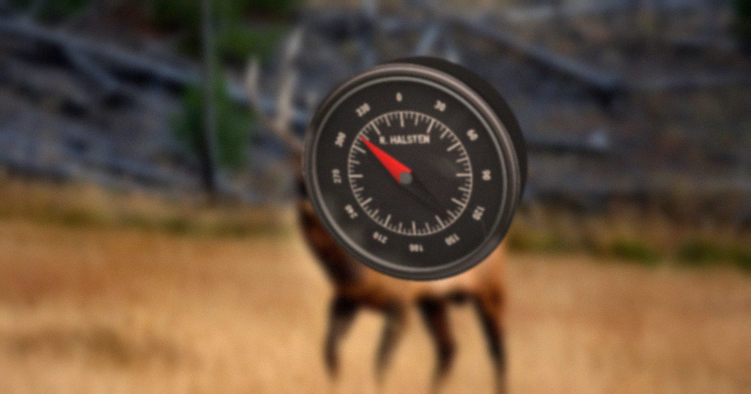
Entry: 315
